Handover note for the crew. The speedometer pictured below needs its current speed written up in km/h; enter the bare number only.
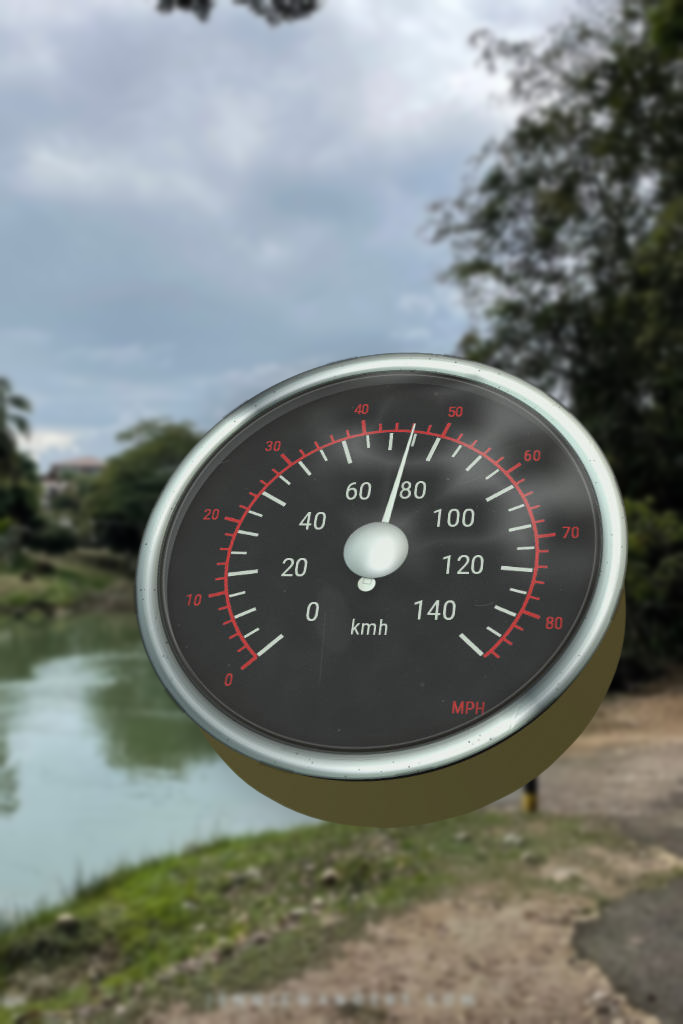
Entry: 75
